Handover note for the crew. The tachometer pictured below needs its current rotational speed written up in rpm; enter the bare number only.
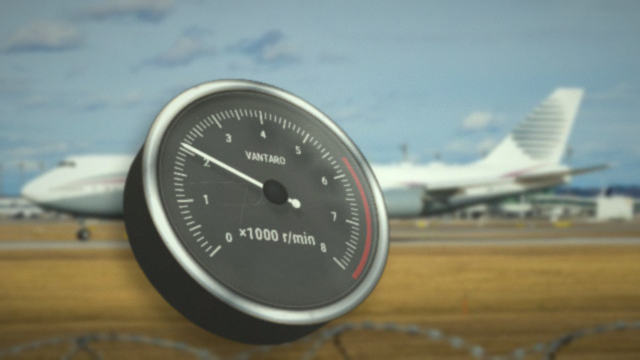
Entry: 2000
